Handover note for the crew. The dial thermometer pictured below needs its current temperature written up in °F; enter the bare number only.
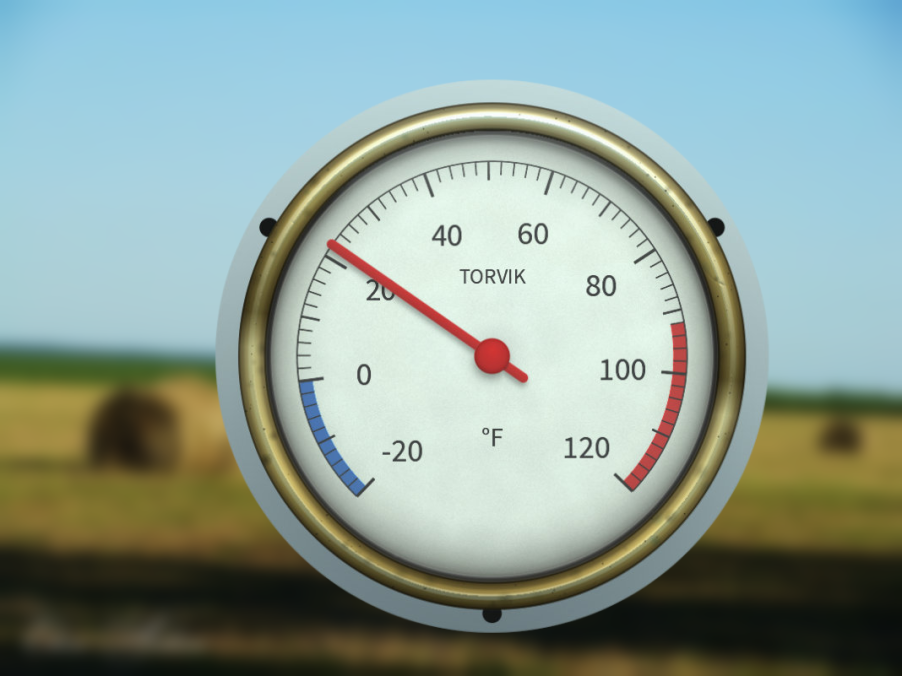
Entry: 22
